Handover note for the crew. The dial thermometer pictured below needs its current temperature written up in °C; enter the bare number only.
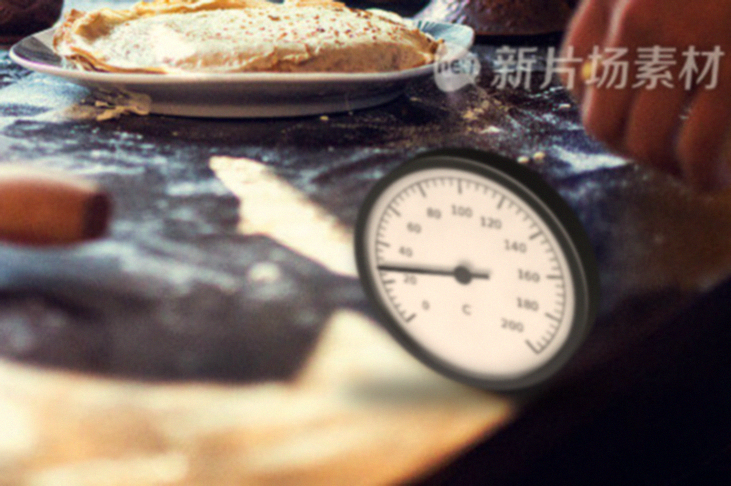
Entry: 28
